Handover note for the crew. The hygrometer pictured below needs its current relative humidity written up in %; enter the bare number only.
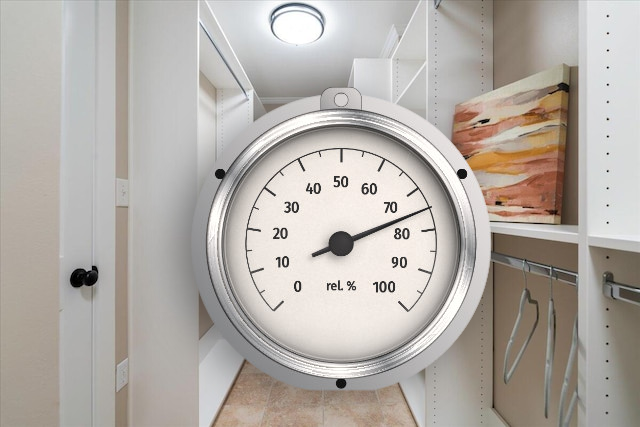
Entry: 75
